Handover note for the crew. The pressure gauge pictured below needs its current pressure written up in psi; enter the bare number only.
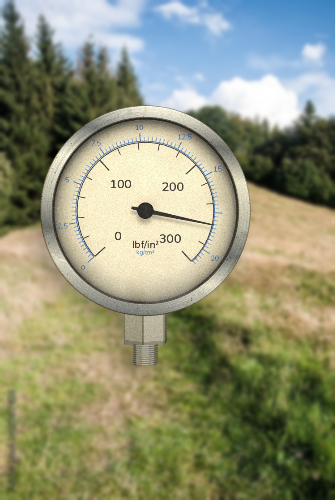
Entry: 260
